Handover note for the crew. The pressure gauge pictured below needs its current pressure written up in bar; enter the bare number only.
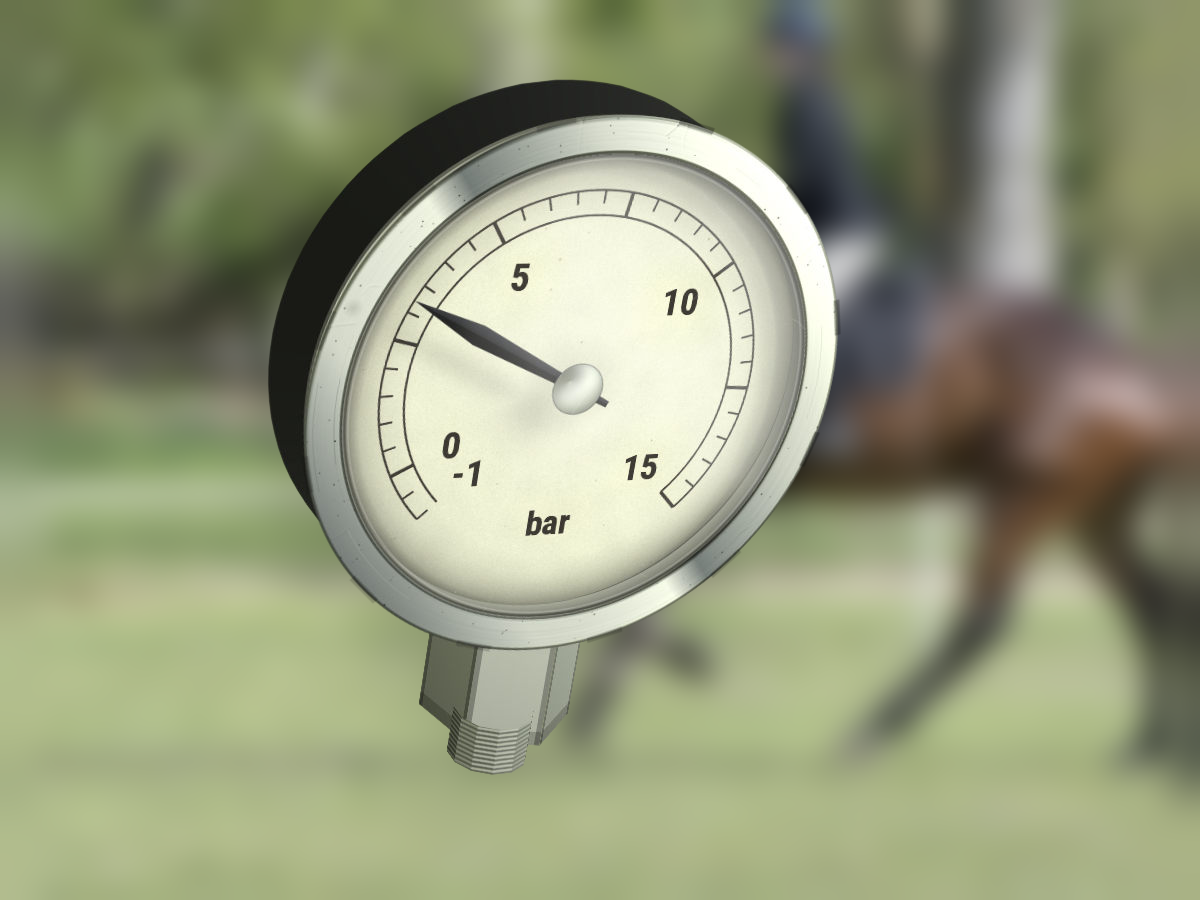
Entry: 3.25
